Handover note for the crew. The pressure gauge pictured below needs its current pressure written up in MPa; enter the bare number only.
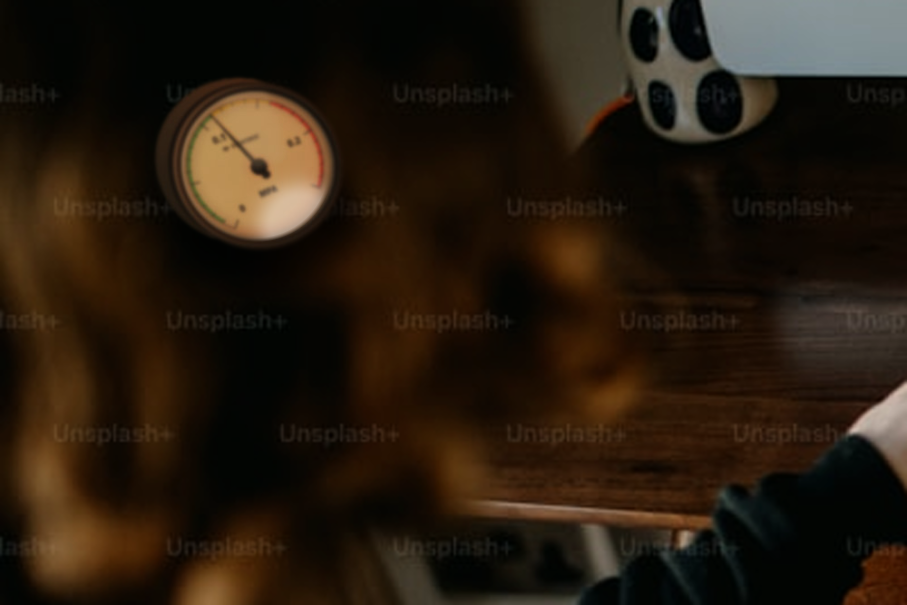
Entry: 0.11
